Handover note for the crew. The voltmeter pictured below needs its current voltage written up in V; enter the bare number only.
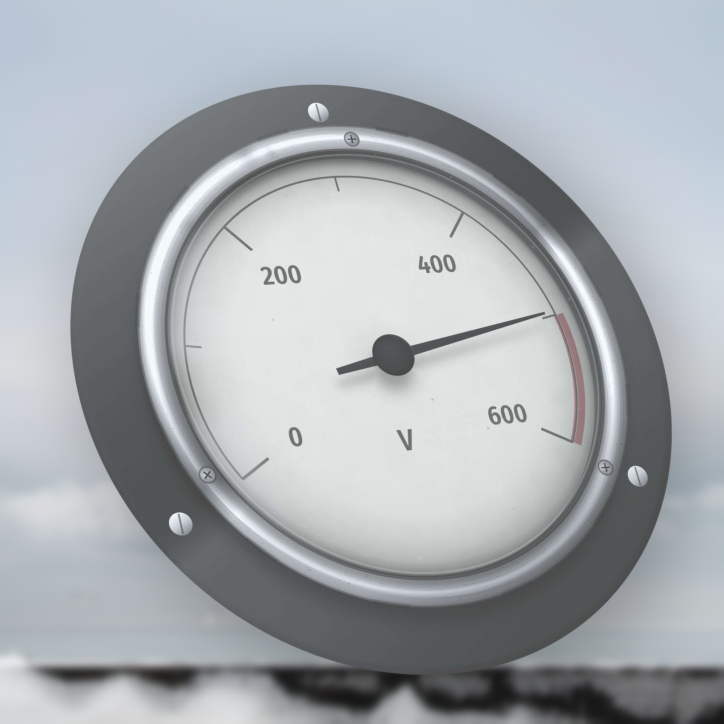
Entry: 500
